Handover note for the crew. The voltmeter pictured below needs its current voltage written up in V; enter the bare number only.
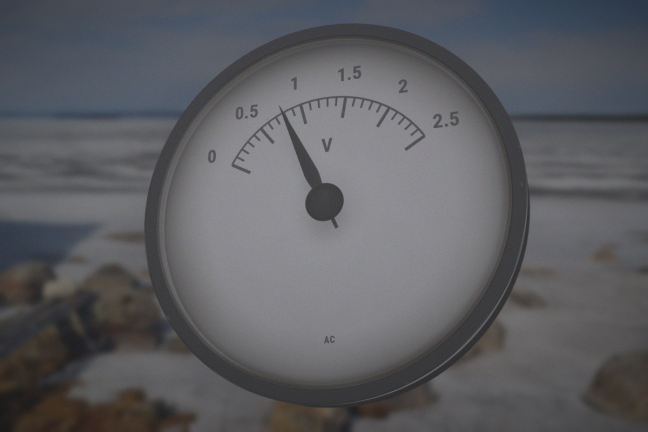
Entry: 0.8
